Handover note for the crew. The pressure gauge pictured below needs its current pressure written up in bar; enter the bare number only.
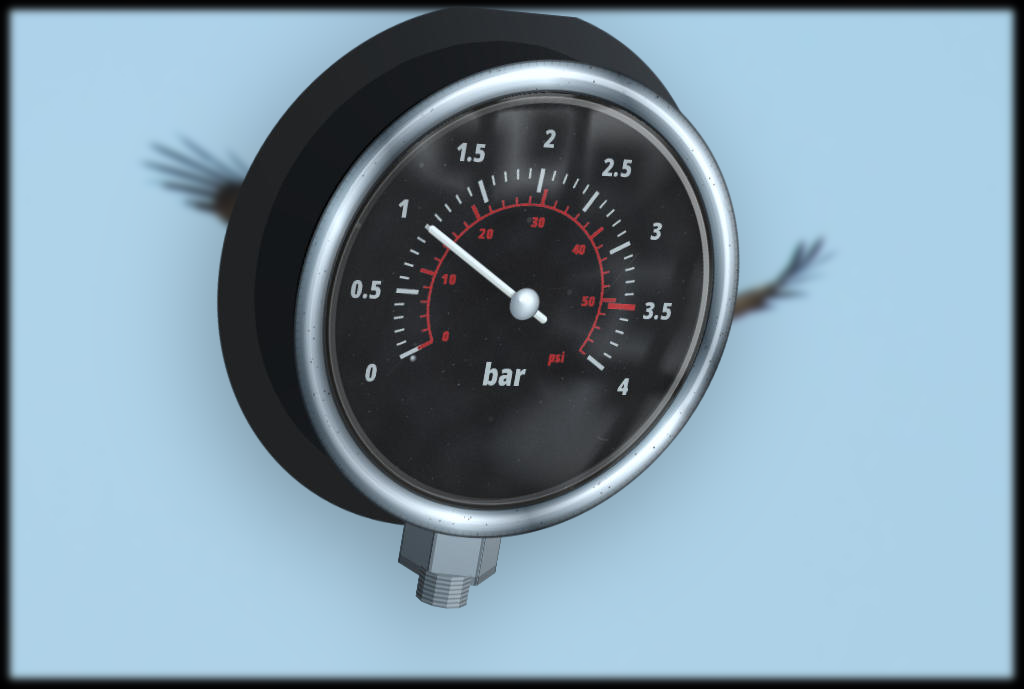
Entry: 1
